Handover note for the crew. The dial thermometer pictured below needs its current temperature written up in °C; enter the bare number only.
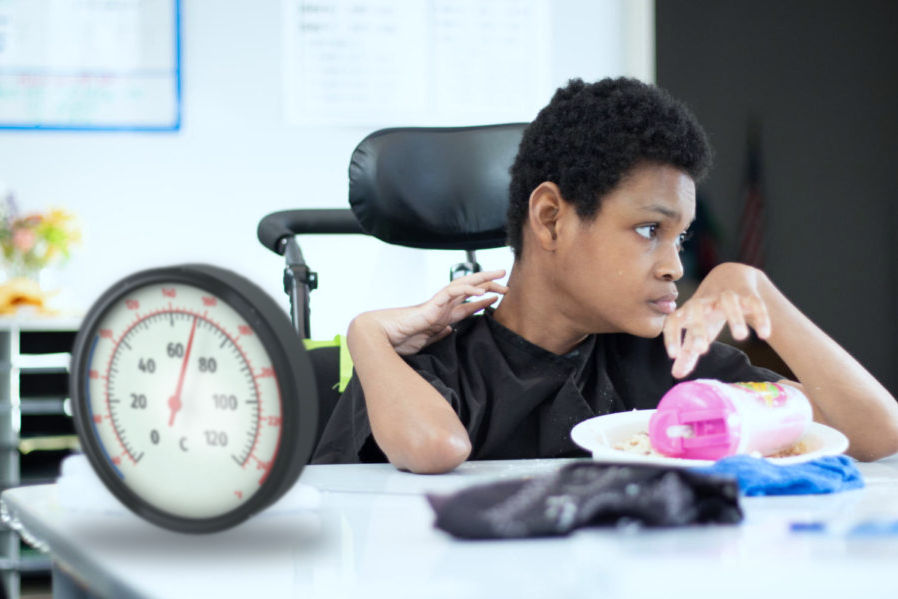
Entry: 70
